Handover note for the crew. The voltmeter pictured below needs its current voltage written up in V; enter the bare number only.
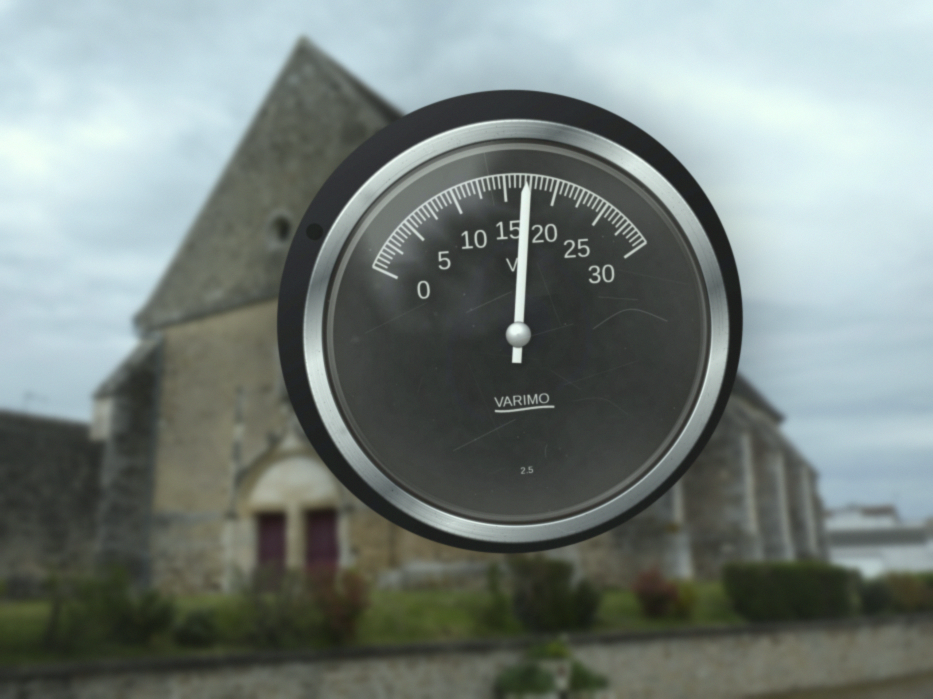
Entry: 17
